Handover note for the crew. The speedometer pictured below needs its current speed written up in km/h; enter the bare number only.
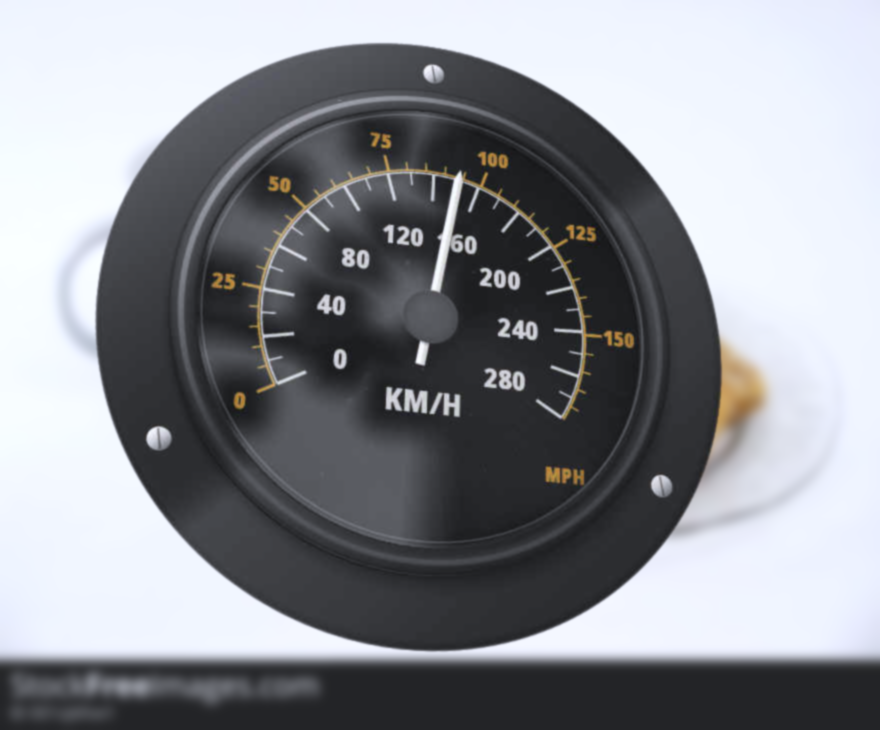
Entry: 150
